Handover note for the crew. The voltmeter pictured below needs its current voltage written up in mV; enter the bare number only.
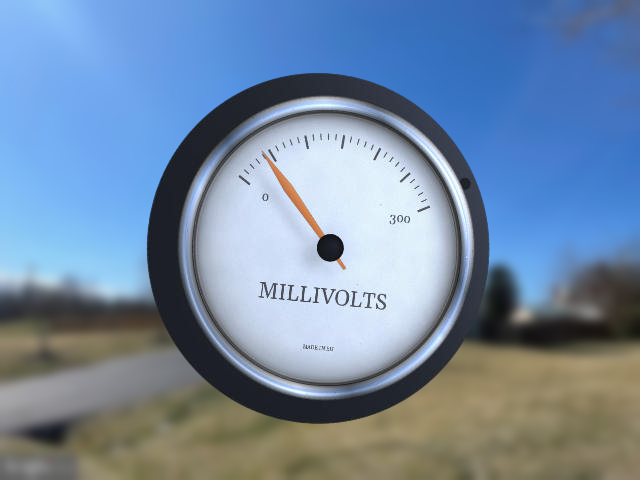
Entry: 40
